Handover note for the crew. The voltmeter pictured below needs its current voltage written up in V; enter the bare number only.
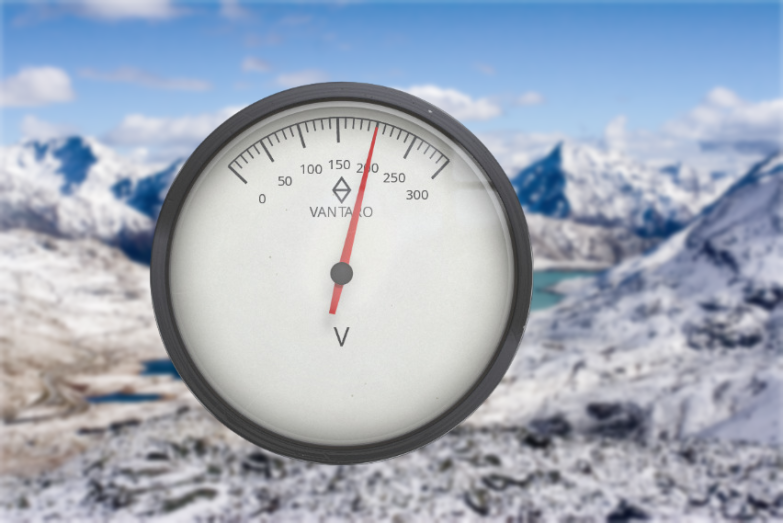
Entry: 200
